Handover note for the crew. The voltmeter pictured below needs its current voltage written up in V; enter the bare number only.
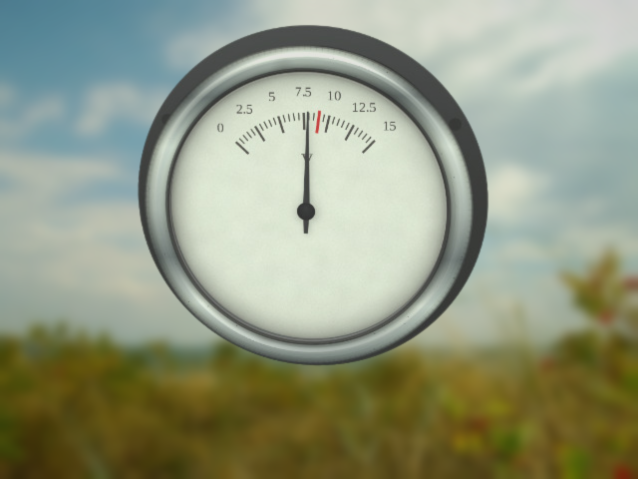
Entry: 8
